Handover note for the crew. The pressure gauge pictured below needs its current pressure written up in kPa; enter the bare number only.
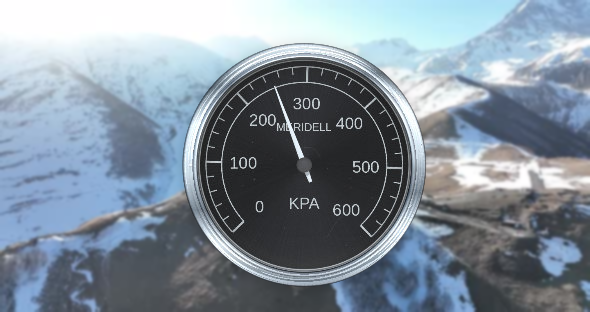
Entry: 250
